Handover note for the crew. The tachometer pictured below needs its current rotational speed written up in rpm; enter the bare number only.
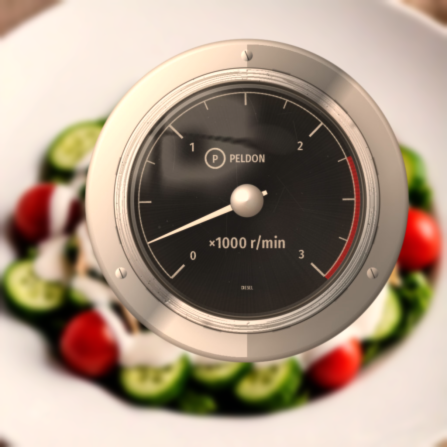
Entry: 250
